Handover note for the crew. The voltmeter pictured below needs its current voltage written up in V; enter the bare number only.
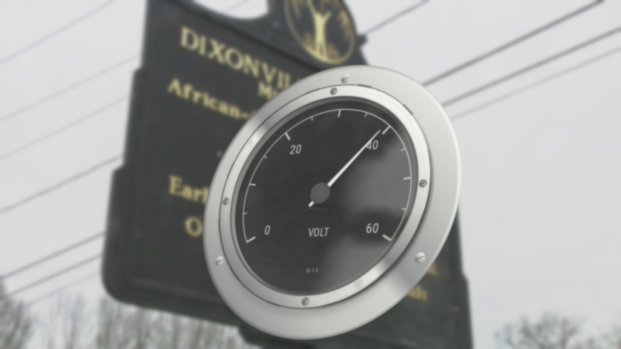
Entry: 40
